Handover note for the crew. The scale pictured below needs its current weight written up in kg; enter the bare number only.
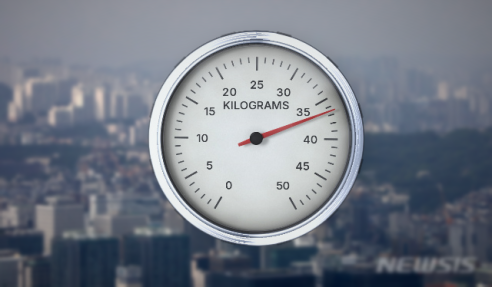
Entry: 36.5
